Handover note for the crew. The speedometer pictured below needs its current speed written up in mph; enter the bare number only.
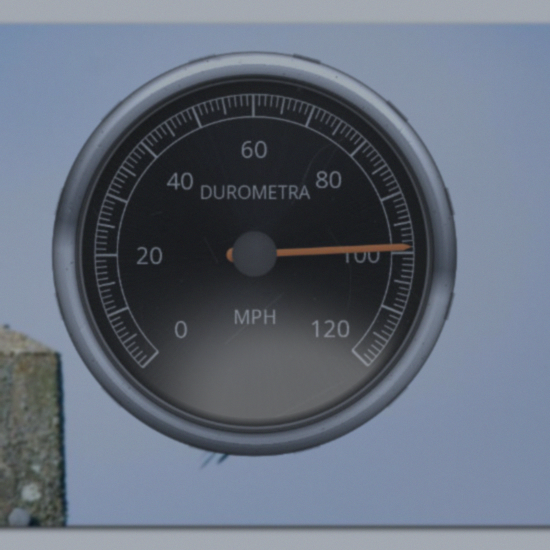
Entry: 99
